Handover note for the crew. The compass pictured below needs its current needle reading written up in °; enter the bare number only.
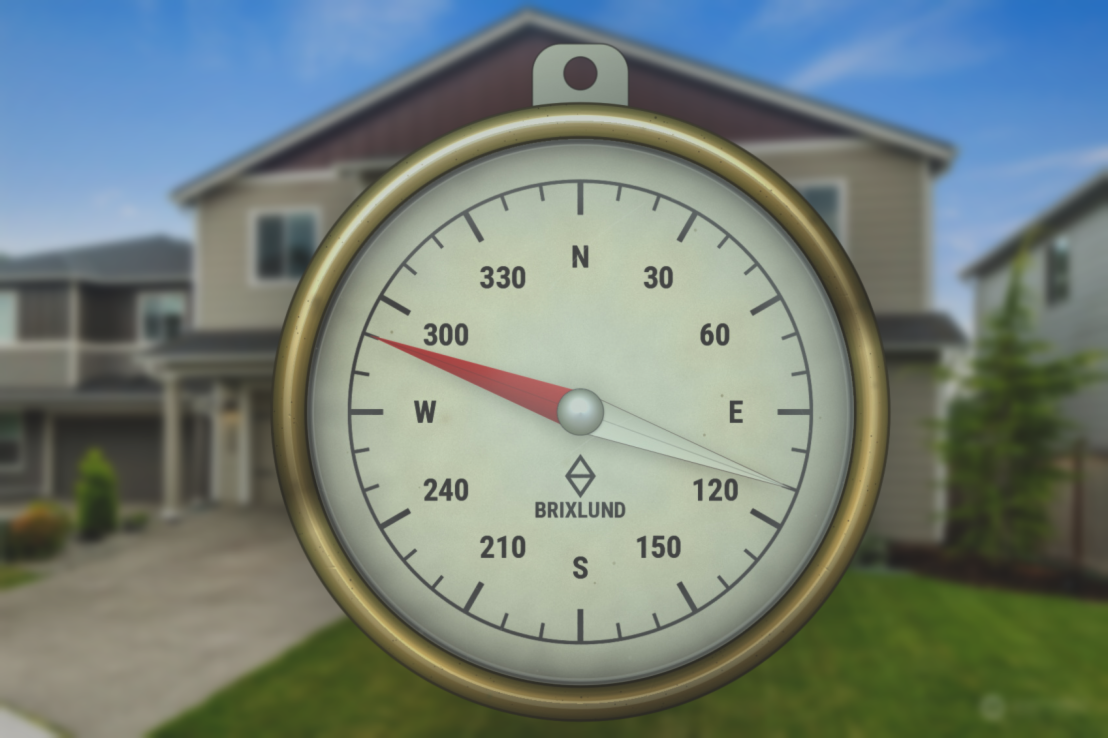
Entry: 290
